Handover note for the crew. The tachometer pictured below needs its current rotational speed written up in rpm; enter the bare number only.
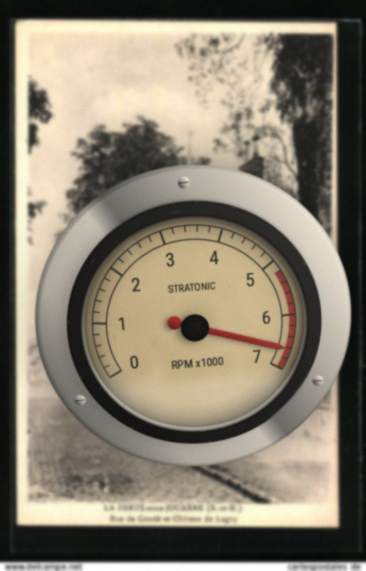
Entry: 6600
